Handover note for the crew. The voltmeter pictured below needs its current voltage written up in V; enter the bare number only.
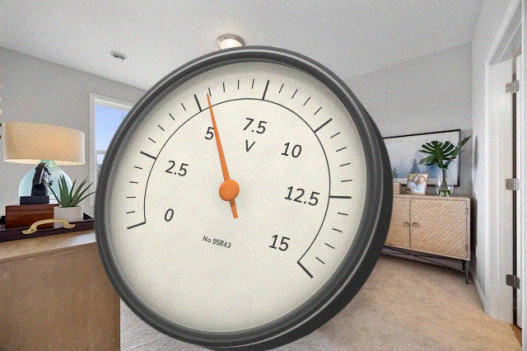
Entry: 5.5
